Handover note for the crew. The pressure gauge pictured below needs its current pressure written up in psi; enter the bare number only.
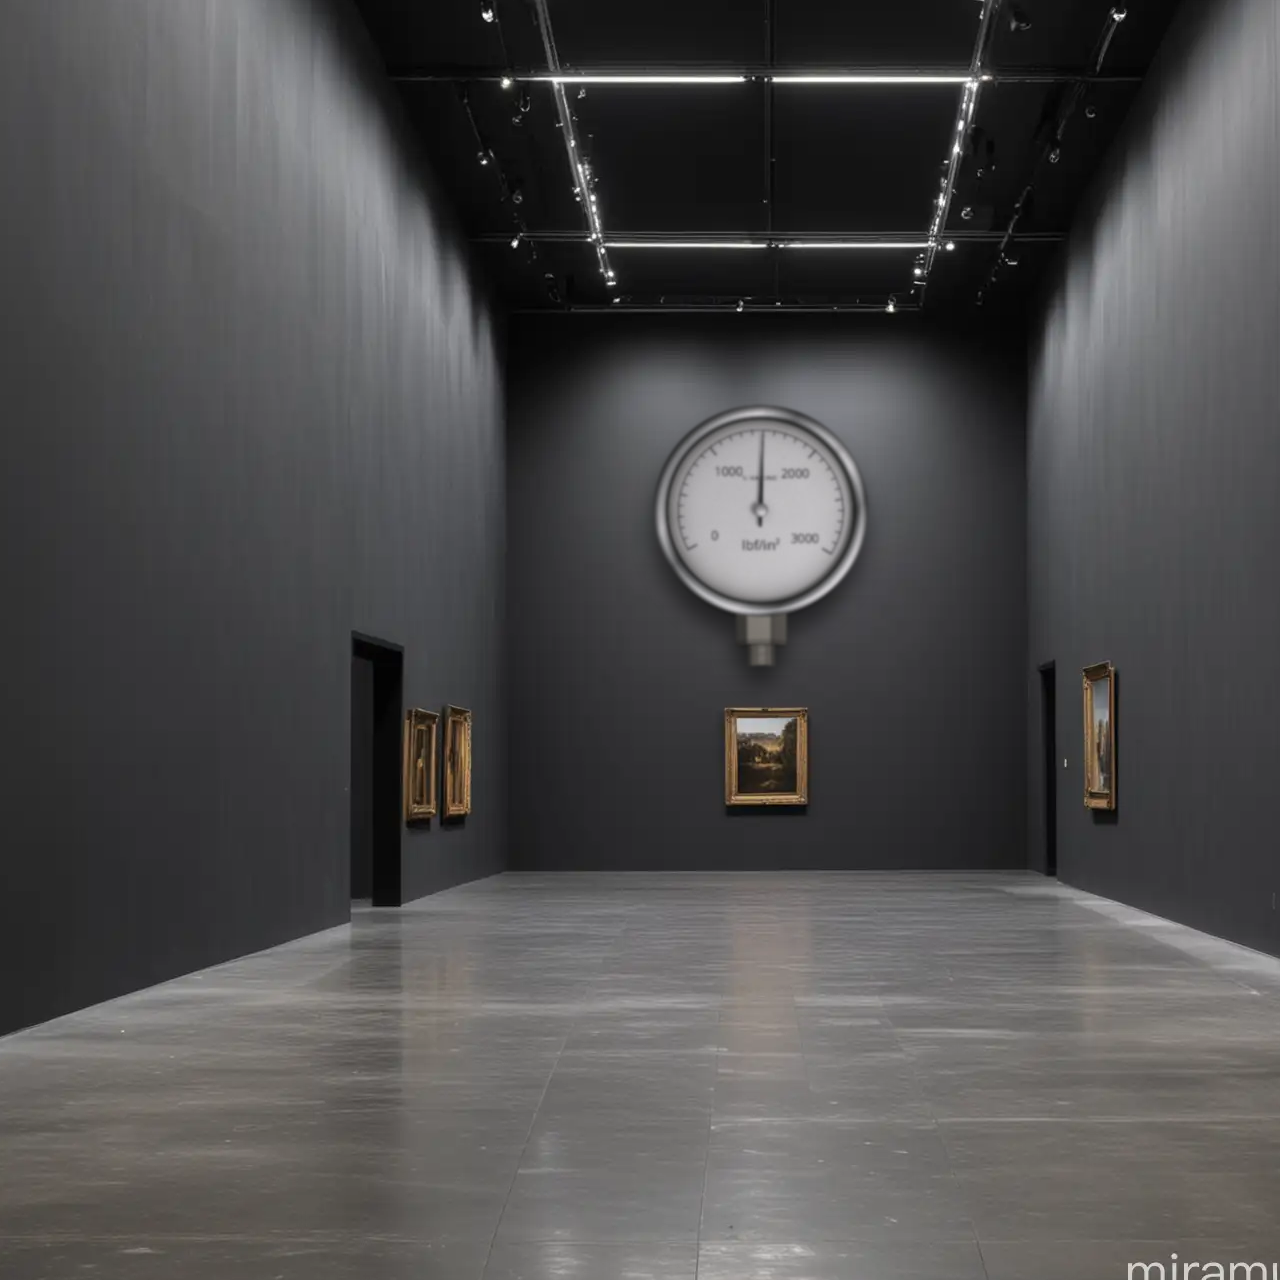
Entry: 1500
